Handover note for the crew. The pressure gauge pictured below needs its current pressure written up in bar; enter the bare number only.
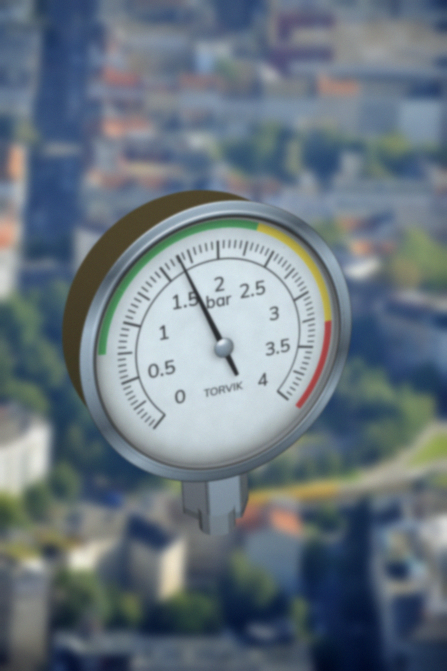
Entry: 1.65
